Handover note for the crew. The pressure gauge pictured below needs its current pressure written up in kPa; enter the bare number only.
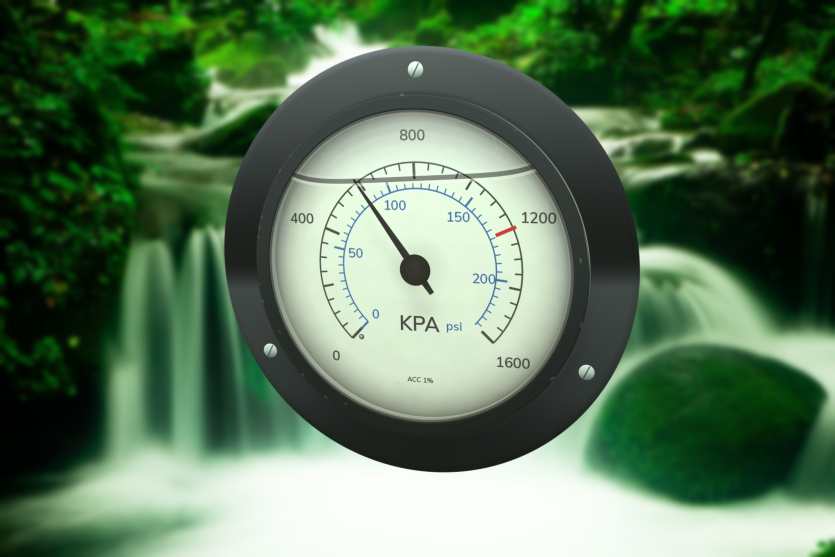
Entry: 600
